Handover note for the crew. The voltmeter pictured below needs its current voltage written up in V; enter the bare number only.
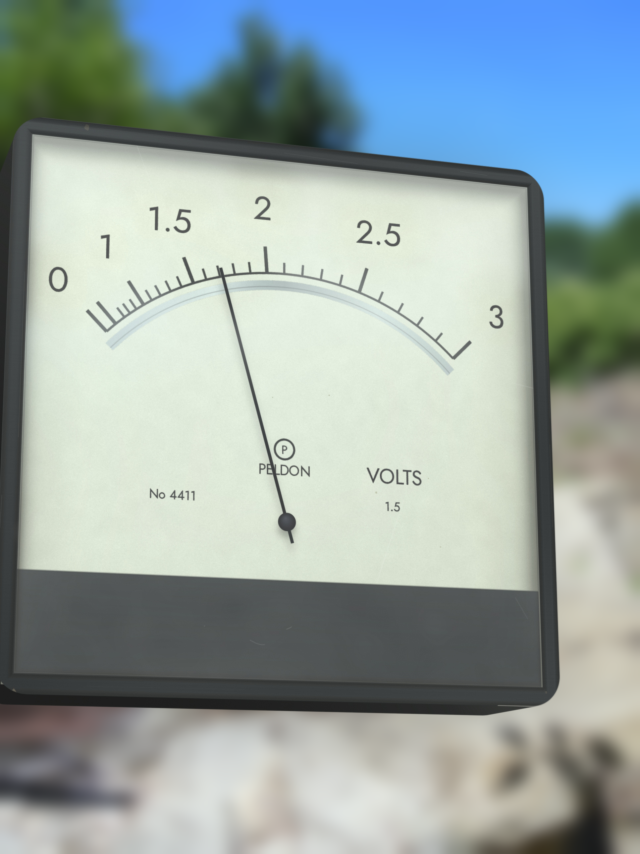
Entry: 1.7
